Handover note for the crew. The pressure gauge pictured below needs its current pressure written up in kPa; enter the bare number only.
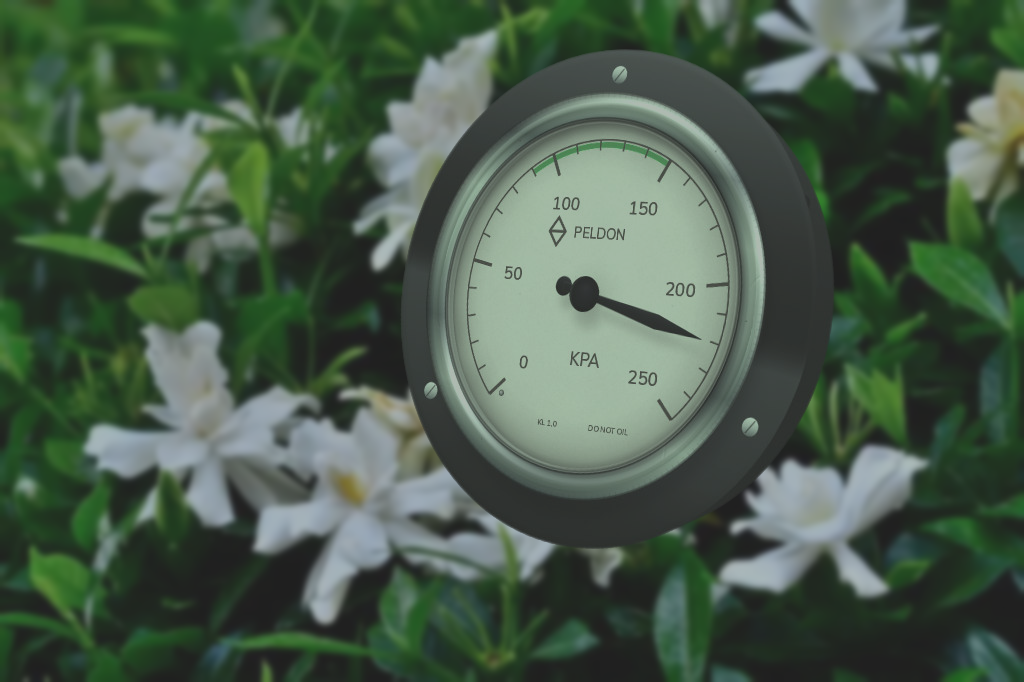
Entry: 220
